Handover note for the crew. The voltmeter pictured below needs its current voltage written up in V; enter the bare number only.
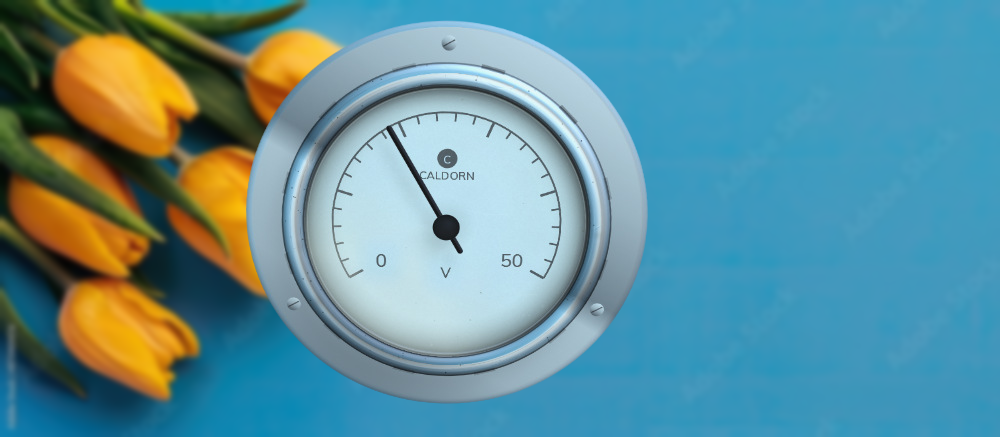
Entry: 19
